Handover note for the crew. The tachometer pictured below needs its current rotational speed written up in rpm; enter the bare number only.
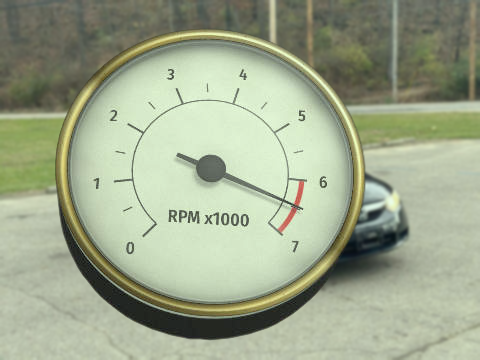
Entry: 6500
